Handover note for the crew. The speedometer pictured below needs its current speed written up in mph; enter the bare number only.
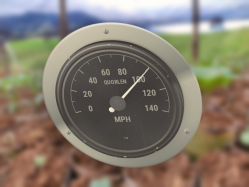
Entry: 100
